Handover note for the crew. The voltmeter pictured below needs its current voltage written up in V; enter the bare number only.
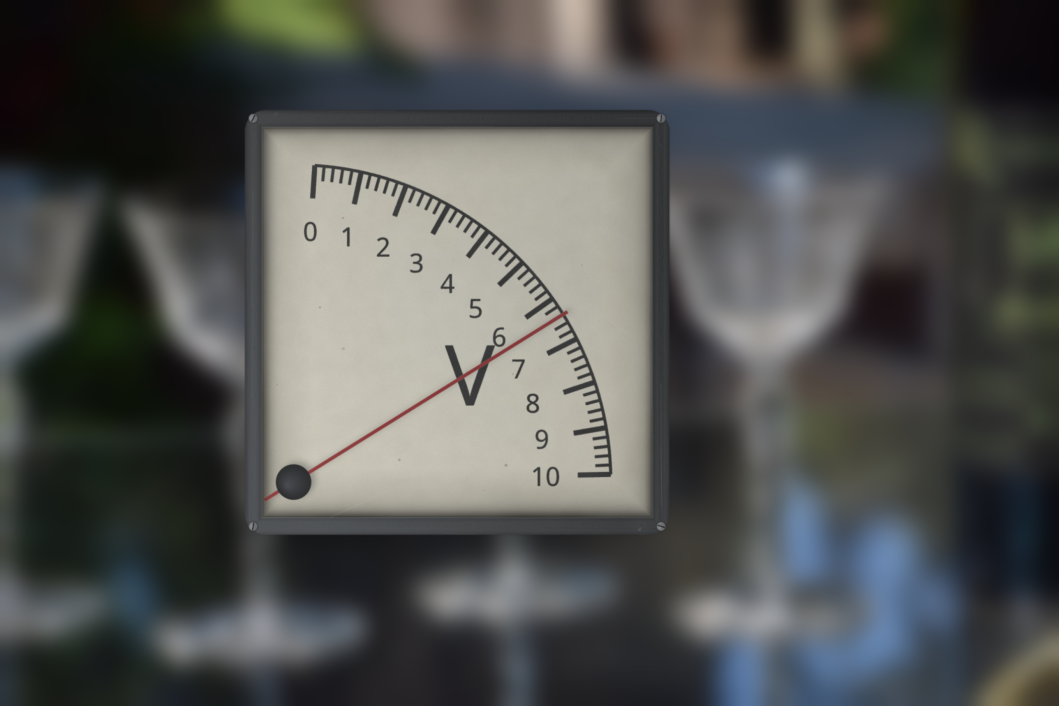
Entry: 6.4
